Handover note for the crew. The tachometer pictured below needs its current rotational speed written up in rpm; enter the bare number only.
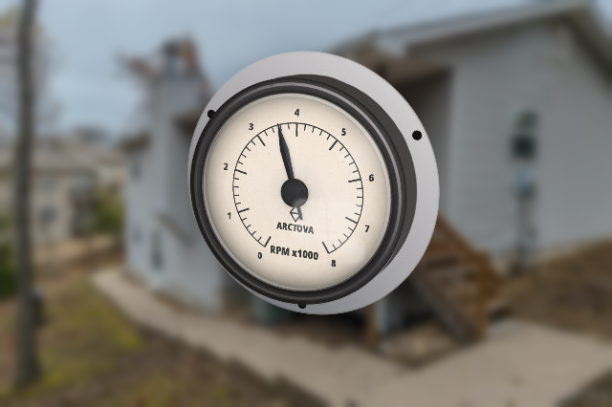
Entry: 3600
